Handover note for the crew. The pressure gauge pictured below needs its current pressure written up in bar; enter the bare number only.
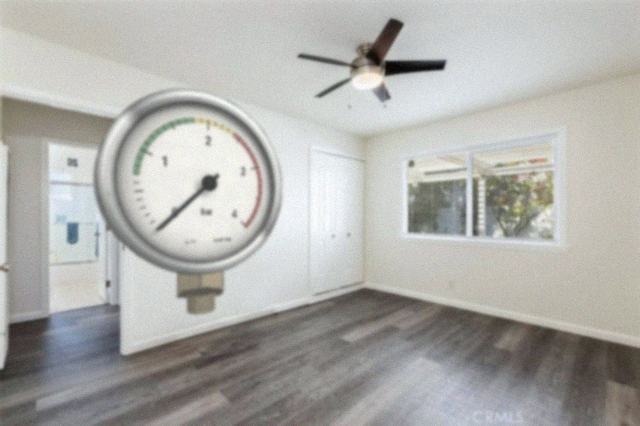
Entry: 0
